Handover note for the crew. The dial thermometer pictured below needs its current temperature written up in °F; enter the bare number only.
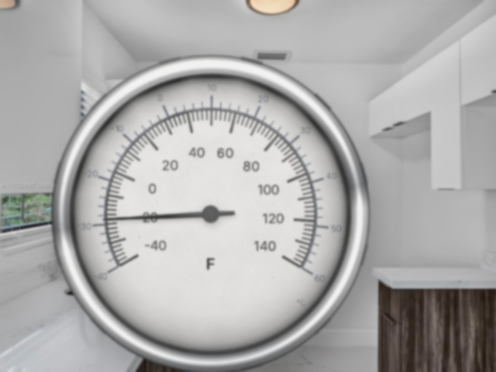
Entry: -20
